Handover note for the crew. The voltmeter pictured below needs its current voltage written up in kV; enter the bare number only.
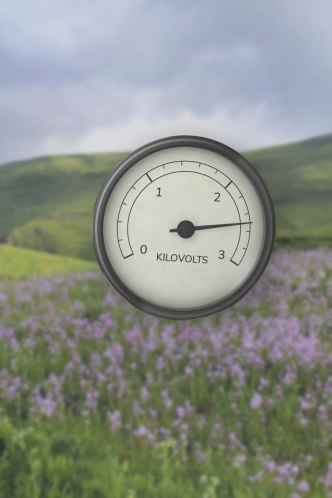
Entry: 2.5
